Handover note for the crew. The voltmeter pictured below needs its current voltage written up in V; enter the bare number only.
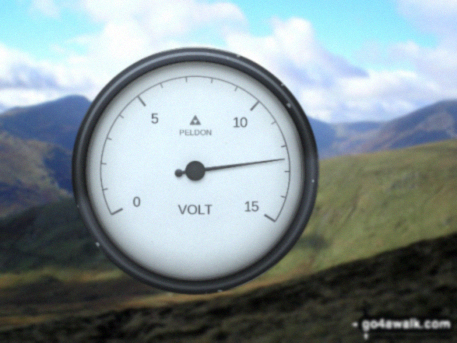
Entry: 12.5
